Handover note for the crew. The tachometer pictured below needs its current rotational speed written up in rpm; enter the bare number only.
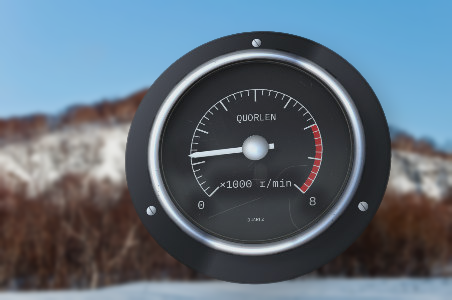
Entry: 1200
